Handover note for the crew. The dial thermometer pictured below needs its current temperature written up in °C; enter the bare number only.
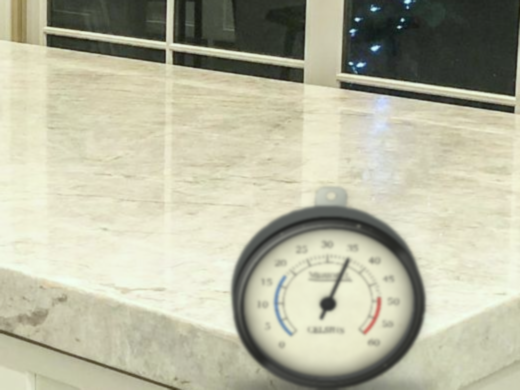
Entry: 35
